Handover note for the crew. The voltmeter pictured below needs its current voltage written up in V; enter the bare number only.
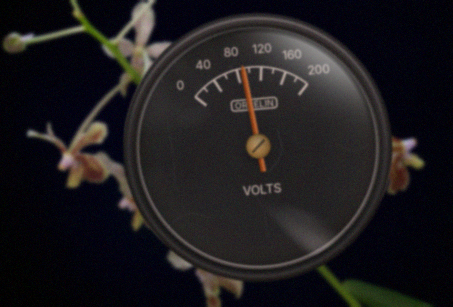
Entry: 90
